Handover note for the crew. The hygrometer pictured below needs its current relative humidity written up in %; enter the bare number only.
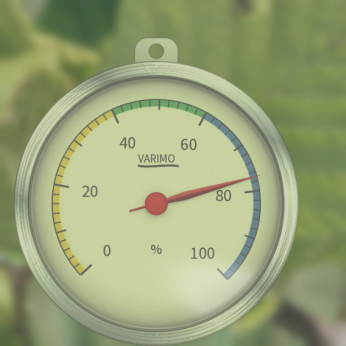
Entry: 77
